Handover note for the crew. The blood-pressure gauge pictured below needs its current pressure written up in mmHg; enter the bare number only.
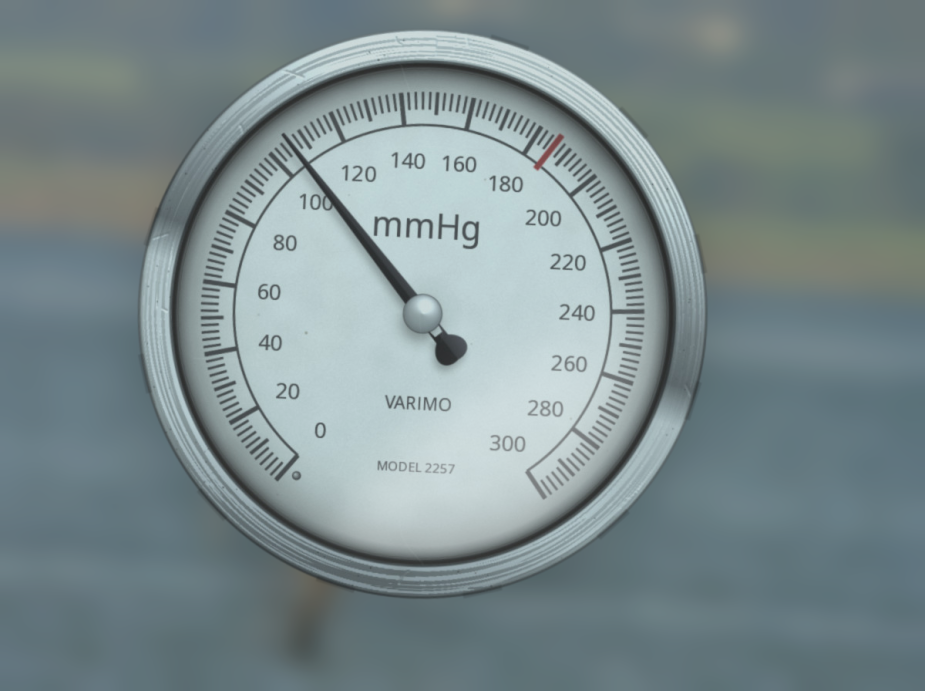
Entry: 106
